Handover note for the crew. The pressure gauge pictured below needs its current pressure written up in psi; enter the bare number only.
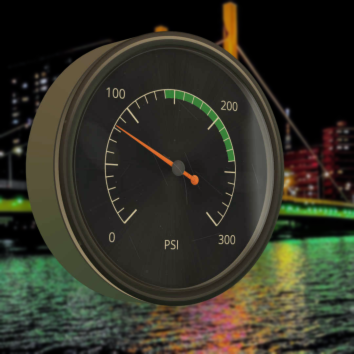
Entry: 80
